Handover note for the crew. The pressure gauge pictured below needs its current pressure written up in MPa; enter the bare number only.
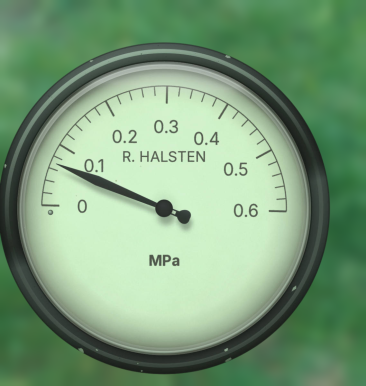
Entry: 0.07
